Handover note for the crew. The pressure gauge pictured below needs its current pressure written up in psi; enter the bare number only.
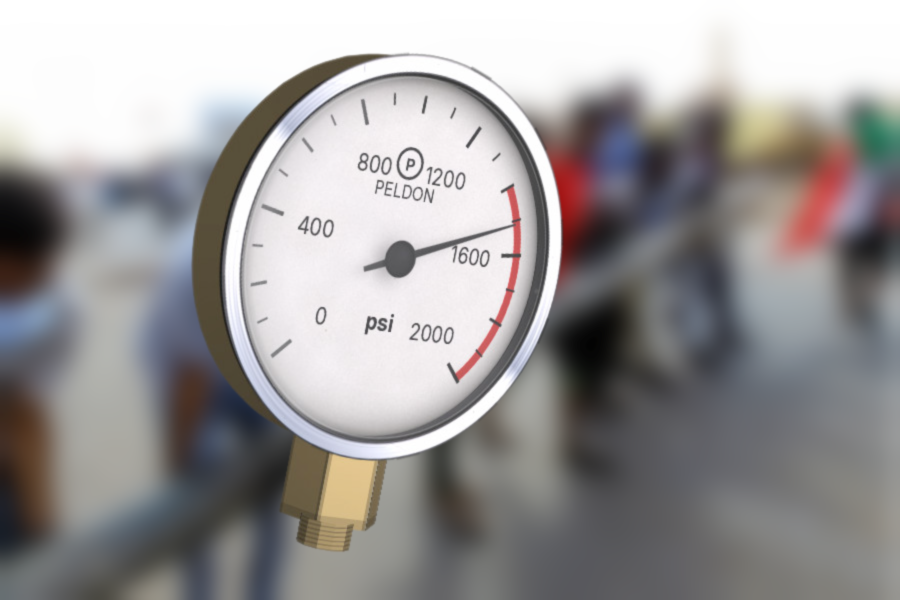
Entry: 1500
